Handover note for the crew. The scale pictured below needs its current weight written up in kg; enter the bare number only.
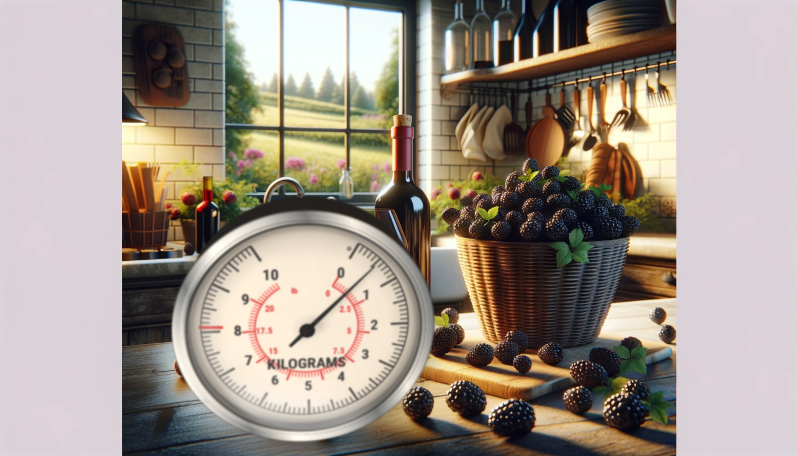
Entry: 0.5
